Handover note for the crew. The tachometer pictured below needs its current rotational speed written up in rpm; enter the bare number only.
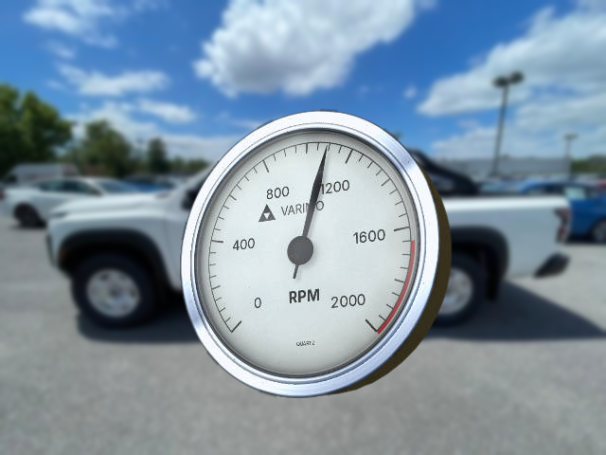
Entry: 1100
